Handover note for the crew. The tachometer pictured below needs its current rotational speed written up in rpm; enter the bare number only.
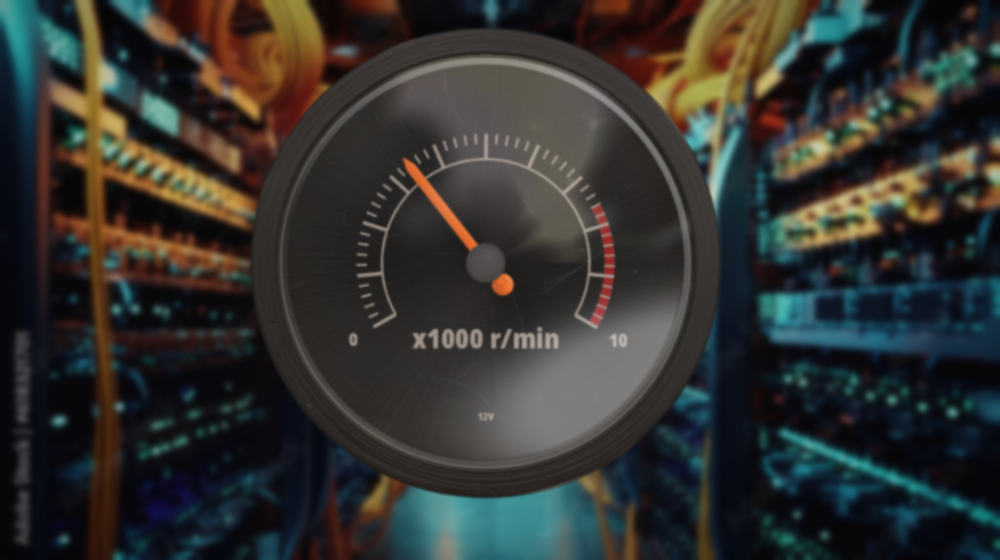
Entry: 3400
